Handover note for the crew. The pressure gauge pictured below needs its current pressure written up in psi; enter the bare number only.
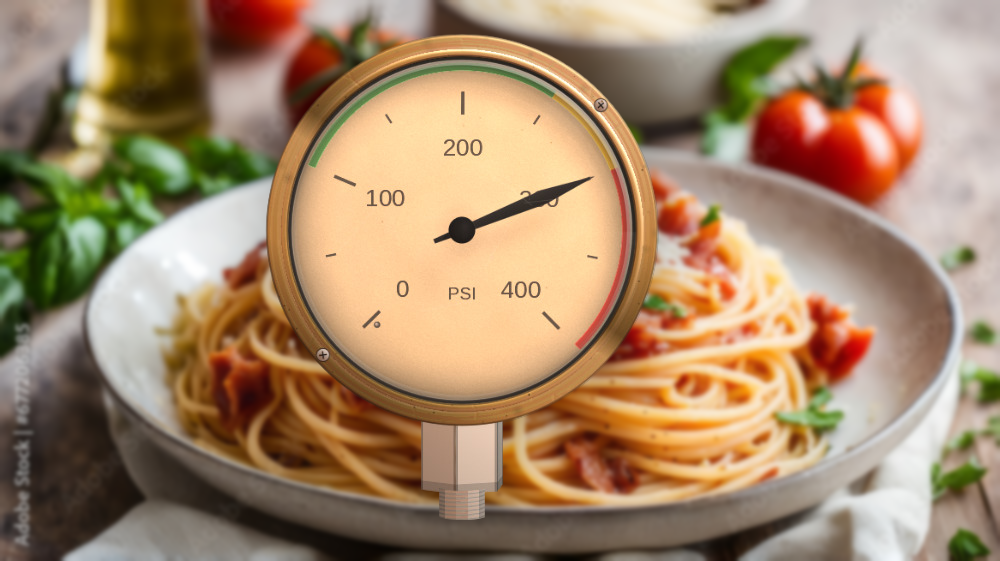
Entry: 300
